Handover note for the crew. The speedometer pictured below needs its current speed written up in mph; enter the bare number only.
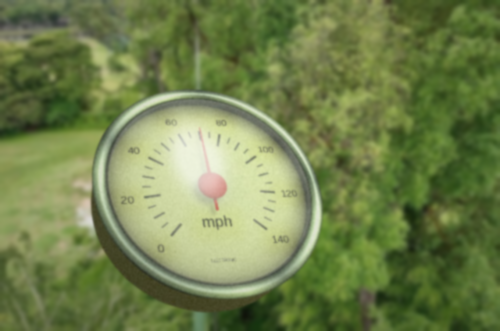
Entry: 70
